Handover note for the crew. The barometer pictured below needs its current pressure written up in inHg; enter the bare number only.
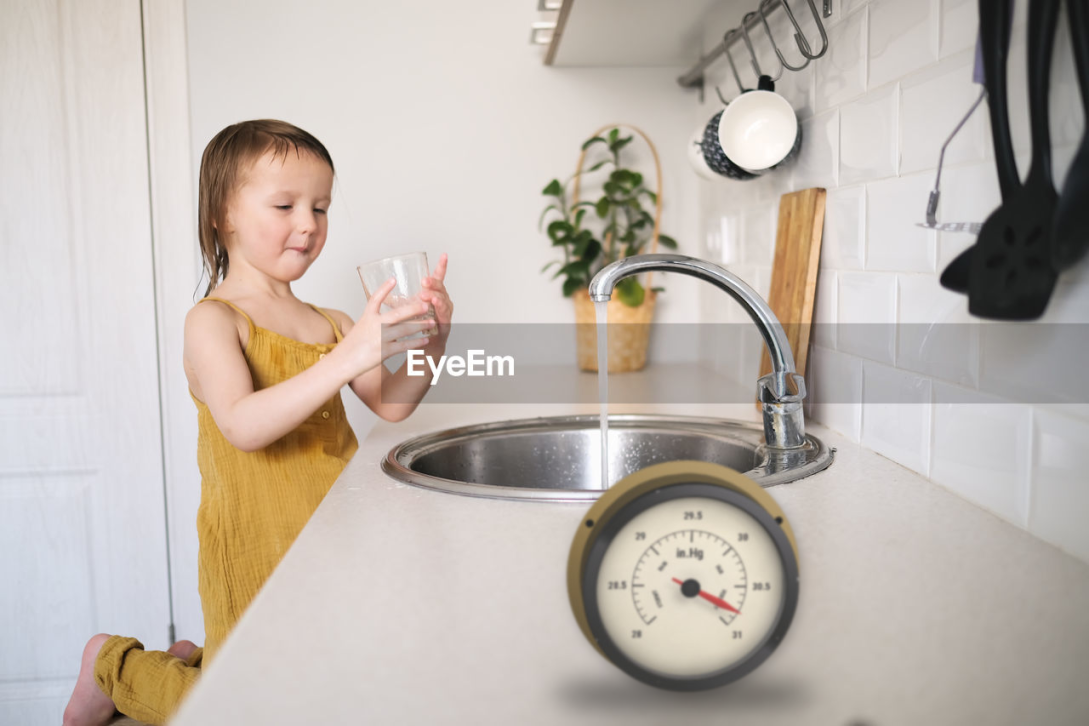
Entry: 30.8
